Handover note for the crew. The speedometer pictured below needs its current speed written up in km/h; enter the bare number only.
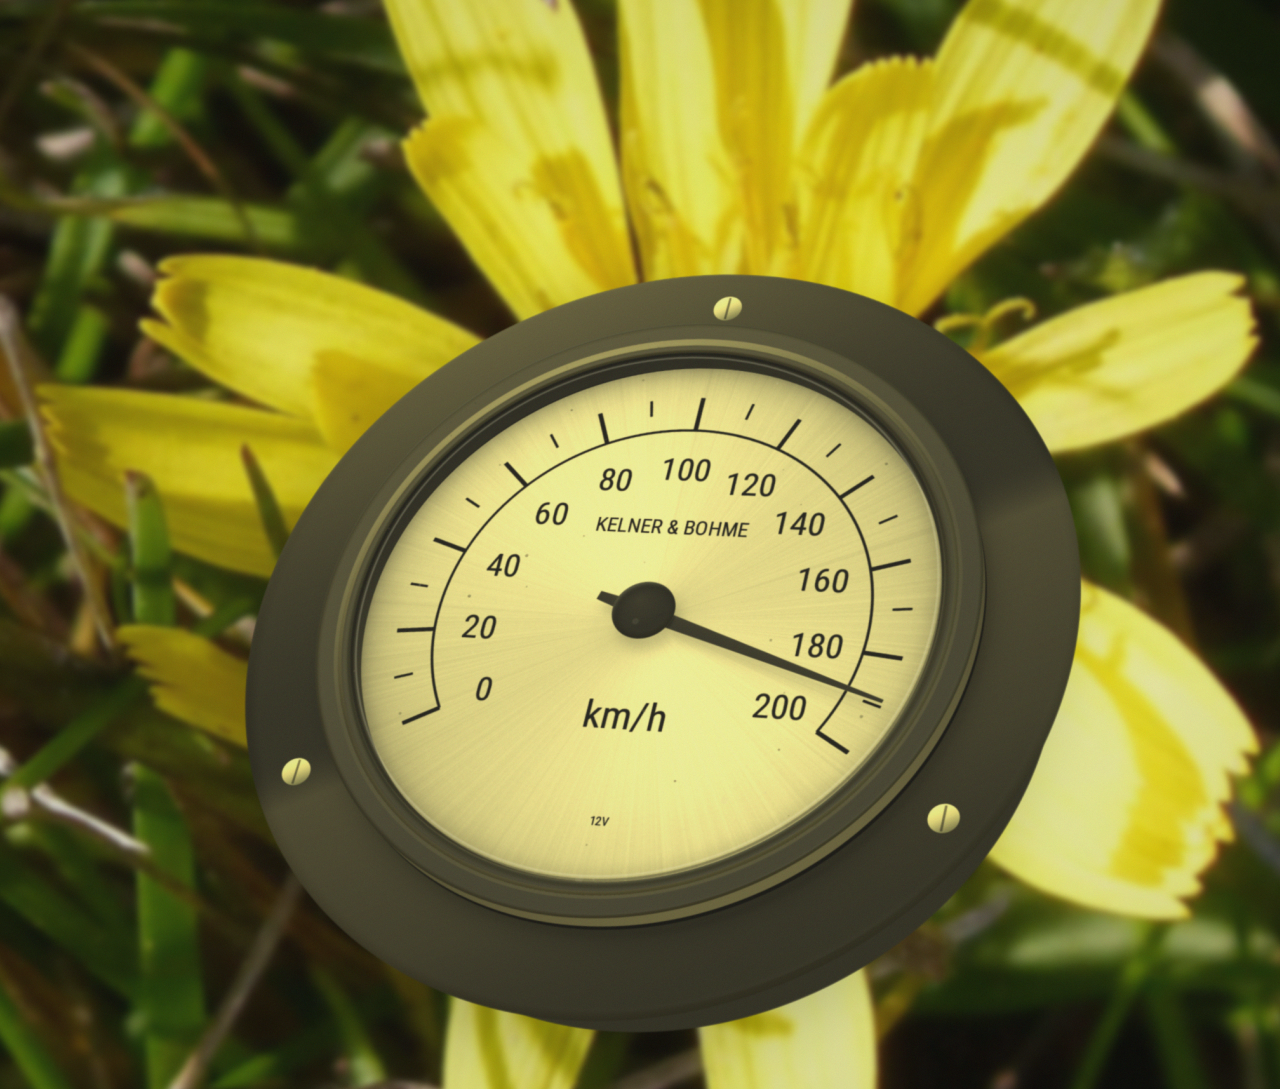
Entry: 190
